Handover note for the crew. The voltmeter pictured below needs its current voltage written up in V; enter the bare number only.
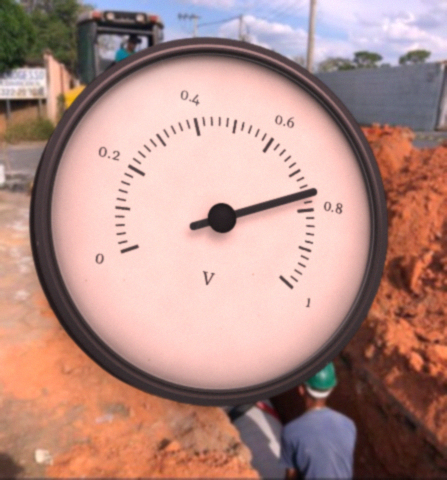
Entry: 0.76
